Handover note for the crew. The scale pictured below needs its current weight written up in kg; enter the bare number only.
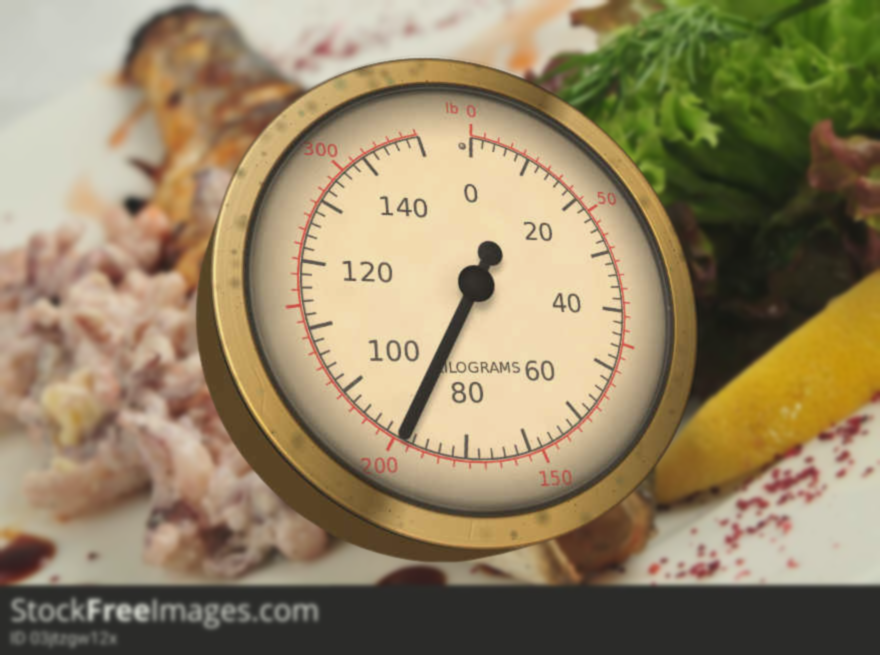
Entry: 90
